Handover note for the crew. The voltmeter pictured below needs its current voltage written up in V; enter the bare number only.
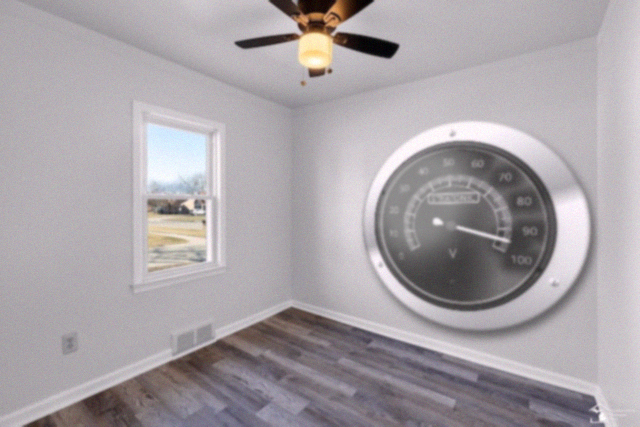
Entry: 95
